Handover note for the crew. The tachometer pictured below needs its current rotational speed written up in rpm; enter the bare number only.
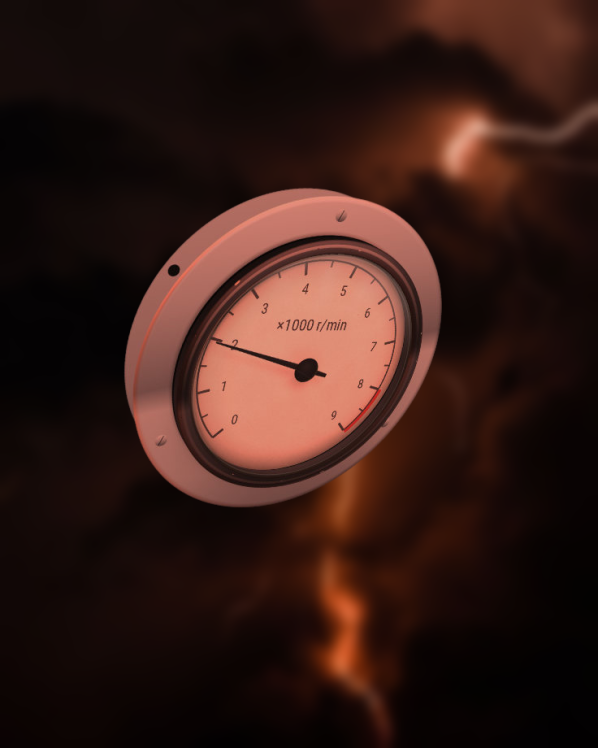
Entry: 2000
